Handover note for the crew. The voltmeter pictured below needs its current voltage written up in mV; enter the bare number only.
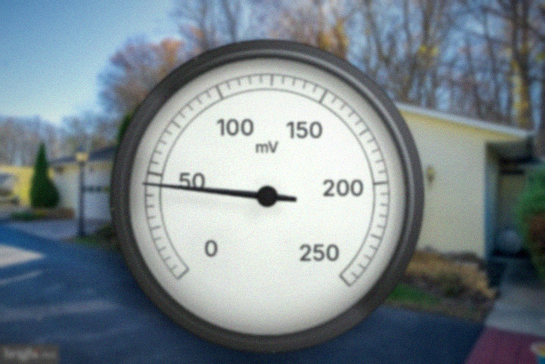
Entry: 45
